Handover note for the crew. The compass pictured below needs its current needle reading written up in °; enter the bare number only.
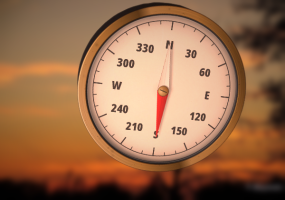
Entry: 180
